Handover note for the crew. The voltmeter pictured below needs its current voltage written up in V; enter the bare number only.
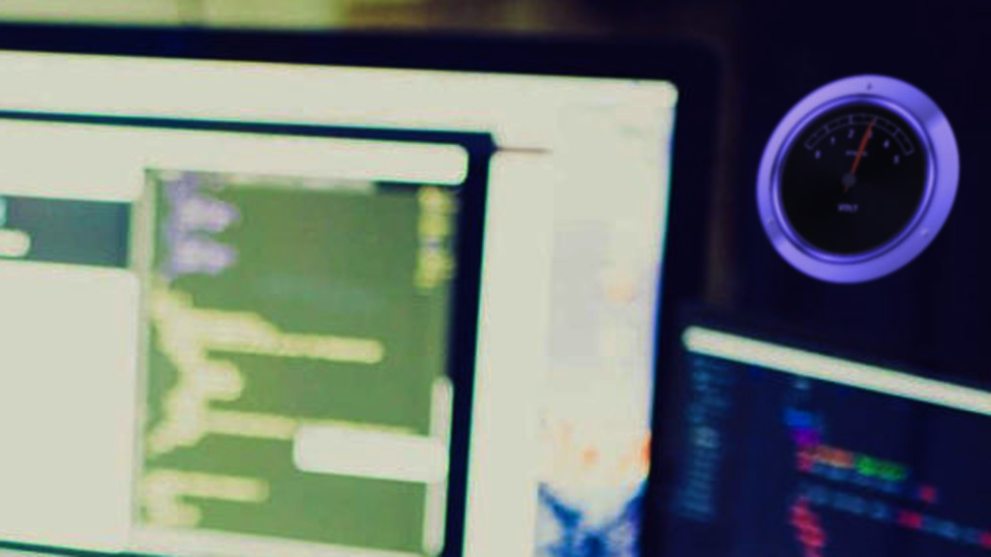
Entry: 3
